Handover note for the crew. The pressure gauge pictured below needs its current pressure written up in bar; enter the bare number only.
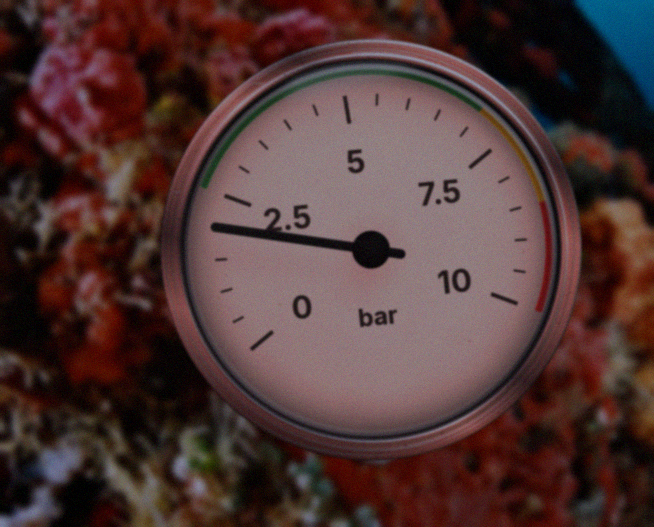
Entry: 2
